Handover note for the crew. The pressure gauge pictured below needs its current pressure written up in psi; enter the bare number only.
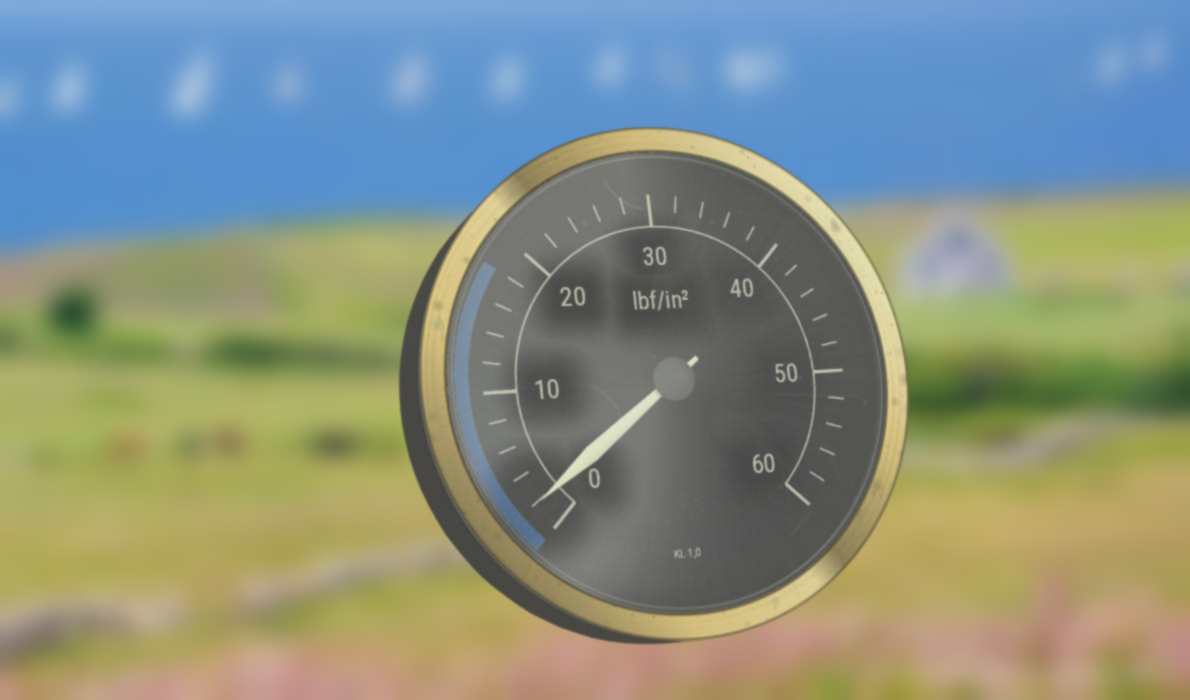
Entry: 2
